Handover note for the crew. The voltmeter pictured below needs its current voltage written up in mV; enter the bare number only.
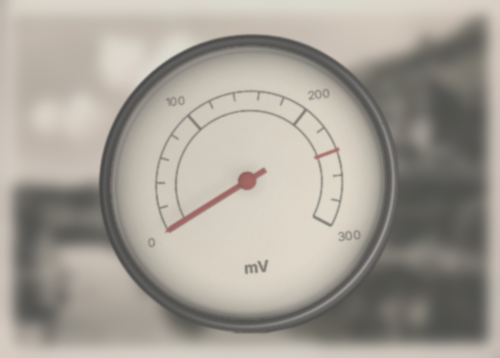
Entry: 0
